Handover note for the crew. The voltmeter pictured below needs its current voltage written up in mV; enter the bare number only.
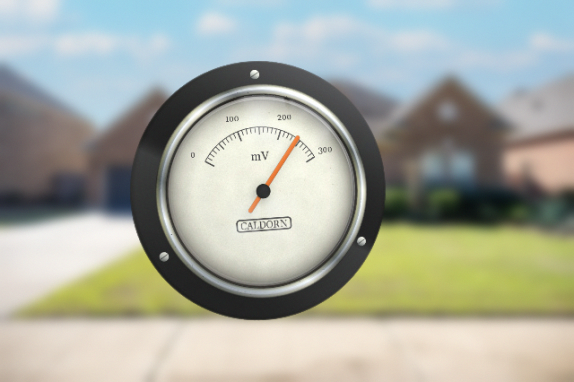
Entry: 240
